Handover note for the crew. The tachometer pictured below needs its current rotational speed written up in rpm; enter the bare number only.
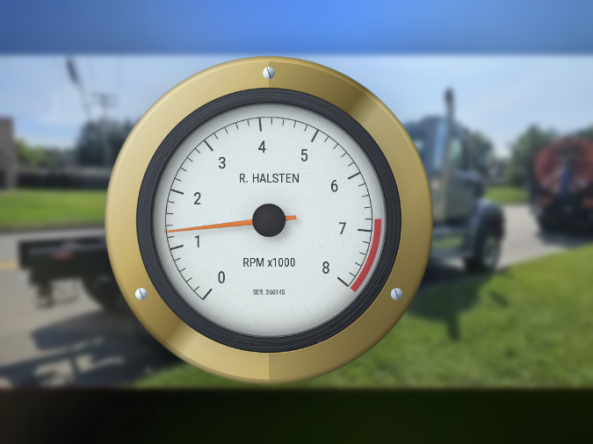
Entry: 1300
